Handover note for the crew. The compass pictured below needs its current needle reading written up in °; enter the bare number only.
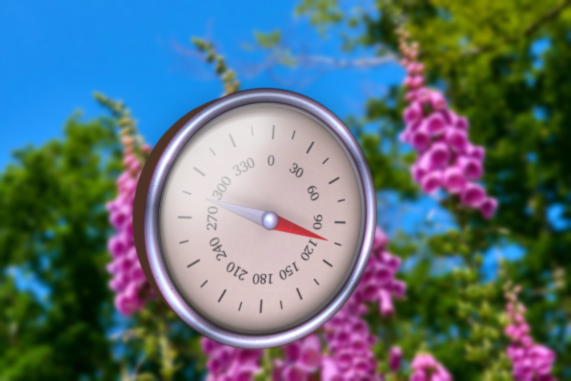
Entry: 105
